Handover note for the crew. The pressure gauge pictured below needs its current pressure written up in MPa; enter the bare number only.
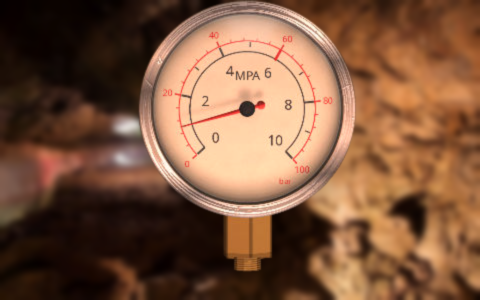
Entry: 1
